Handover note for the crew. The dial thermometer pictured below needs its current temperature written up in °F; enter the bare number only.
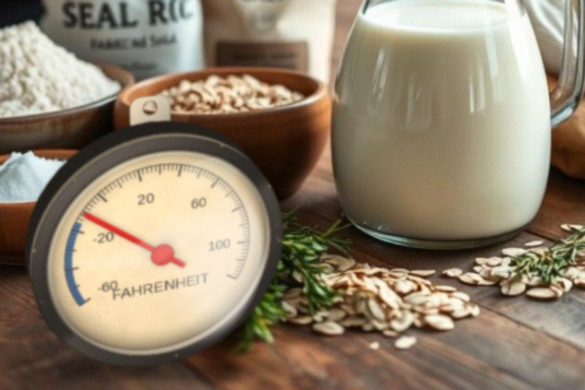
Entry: -10
